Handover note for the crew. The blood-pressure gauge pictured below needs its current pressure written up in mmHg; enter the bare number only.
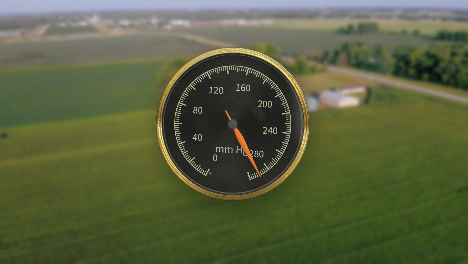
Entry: 290
